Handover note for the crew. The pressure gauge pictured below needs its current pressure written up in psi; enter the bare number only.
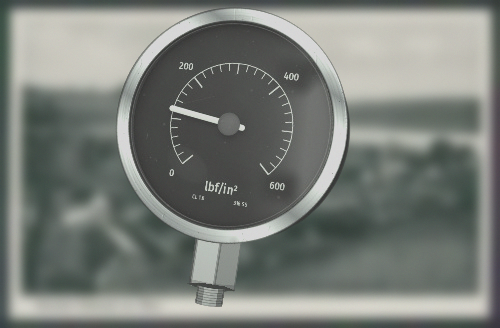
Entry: 120
